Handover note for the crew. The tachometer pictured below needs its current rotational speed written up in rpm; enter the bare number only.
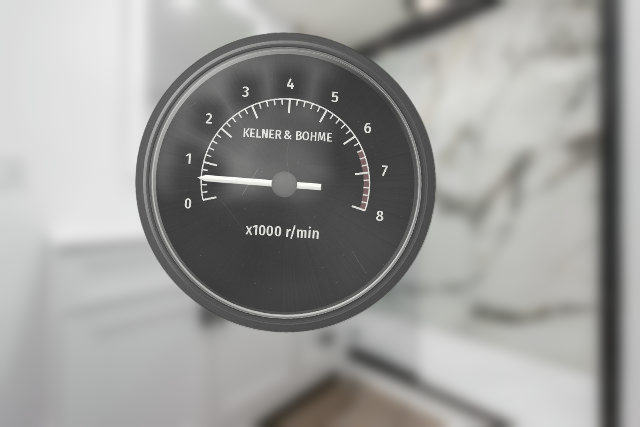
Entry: 600
